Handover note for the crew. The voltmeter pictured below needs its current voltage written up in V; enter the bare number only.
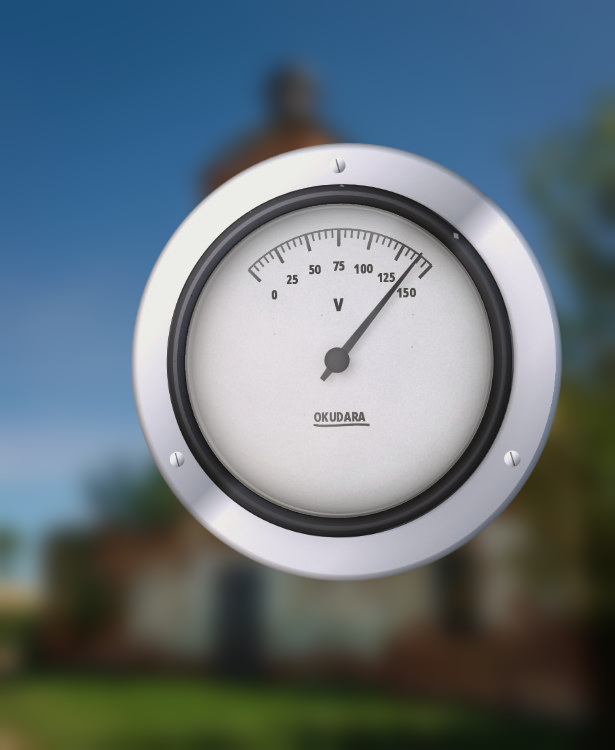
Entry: 140
